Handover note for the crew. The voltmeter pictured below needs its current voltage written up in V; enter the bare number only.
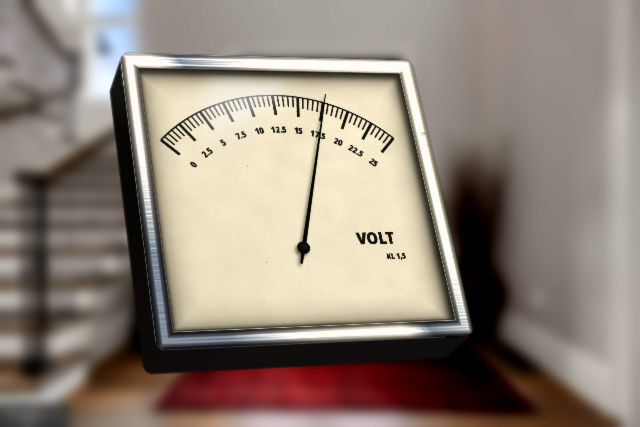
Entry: 17.5
